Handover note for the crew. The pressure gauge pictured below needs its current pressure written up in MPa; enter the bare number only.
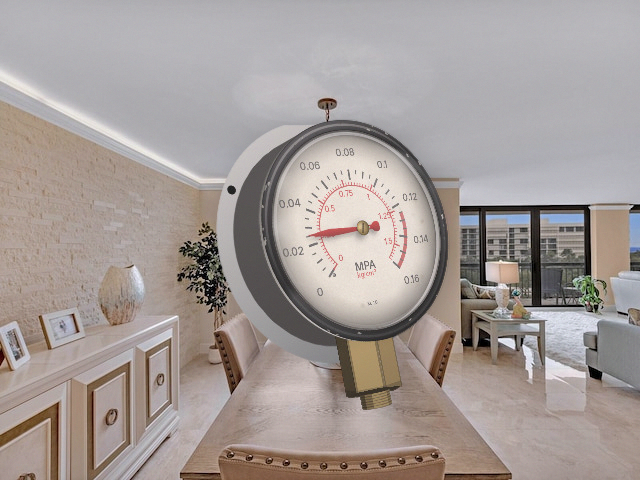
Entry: 0.025
